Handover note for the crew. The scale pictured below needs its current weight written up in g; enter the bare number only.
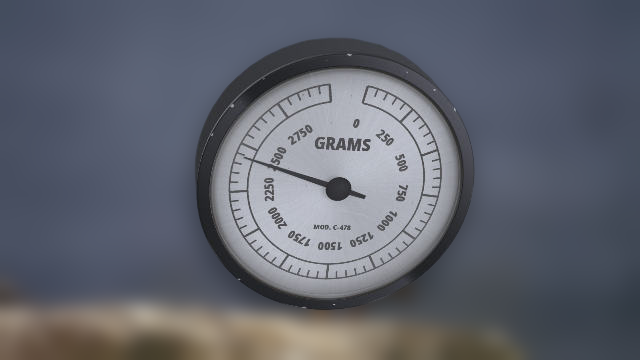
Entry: 2450
